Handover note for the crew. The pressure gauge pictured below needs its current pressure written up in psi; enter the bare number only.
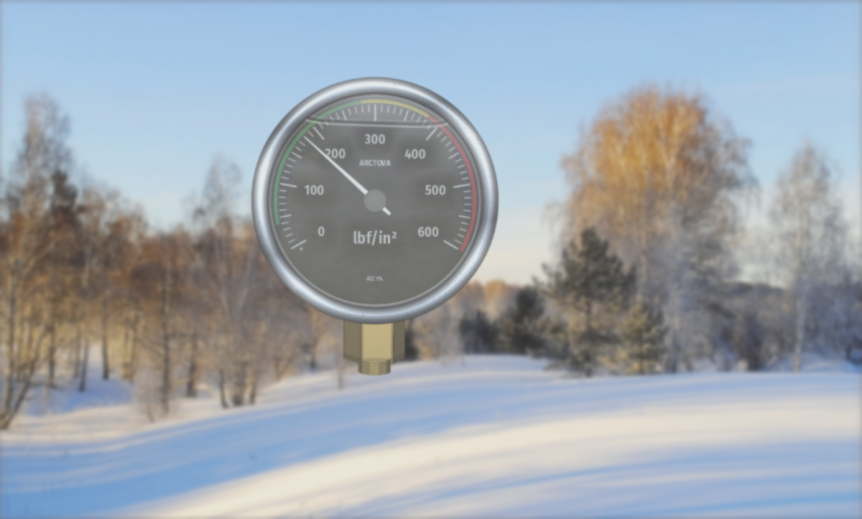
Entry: 180
